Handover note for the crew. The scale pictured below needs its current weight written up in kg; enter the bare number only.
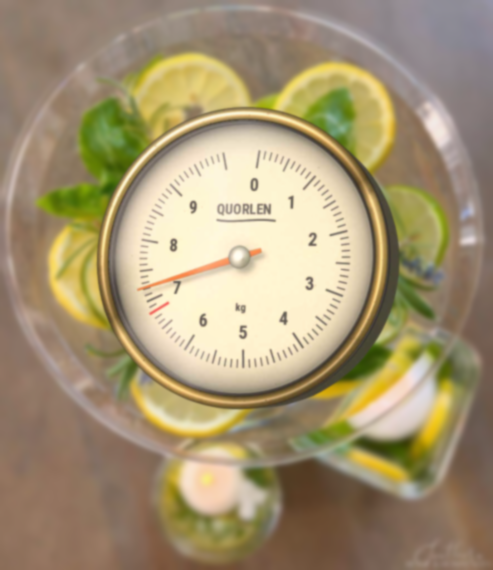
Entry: 7.2
